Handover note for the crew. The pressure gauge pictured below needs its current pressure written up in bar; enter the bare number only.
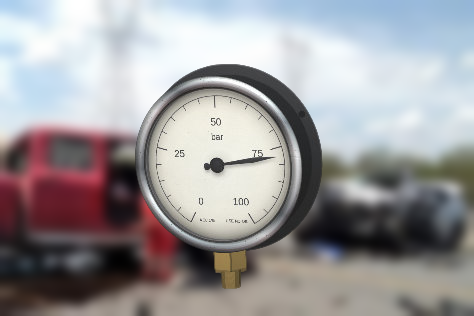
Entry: 77.5
